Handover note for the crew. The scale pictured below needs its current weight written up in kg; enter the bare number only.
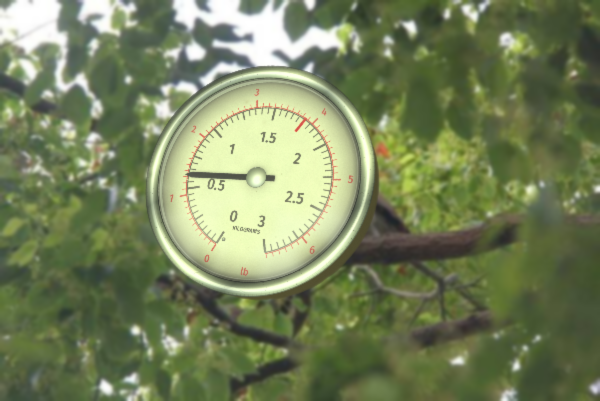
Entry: 0.6
